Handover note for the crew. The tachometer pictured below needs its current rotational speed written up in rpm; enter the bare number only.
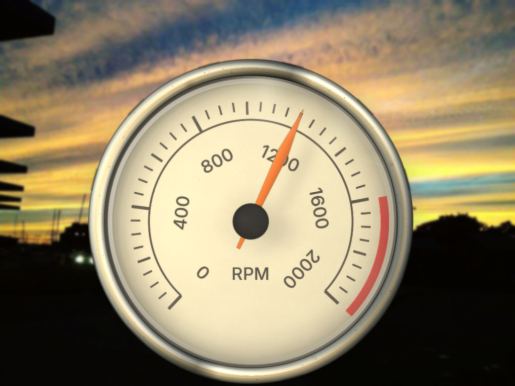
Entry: 1200
